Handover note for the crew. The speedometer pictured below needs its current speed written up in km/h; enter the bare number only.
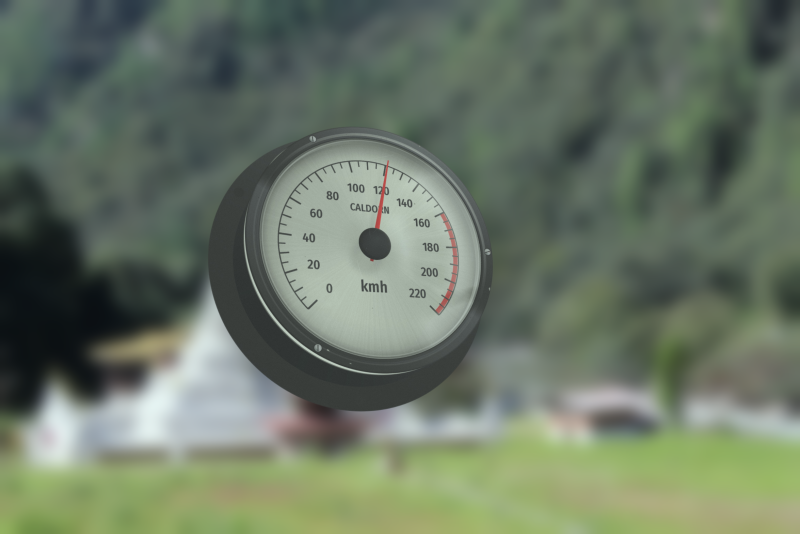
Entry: 120
